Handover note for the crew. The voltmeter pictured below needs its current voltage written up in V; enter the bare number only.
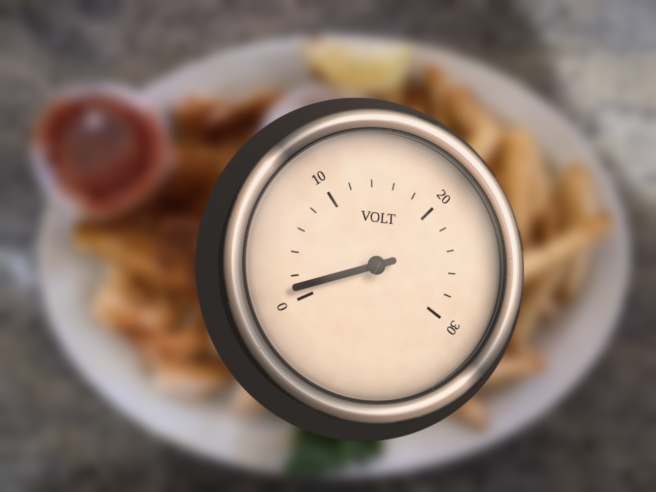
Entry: 1
